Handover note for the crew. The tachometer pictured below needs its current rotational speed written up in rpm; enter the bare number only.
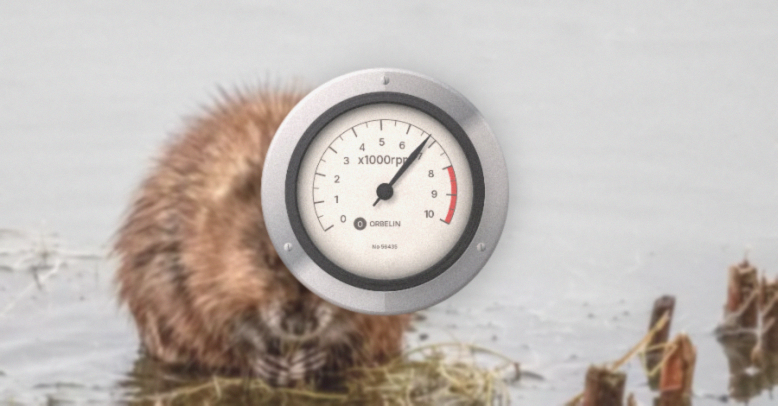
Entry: 6750
